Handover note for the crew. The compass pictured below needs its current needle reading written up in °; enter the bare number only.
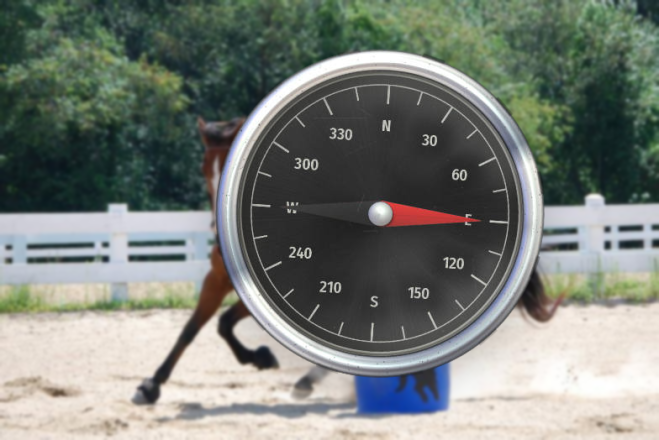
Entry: 90
